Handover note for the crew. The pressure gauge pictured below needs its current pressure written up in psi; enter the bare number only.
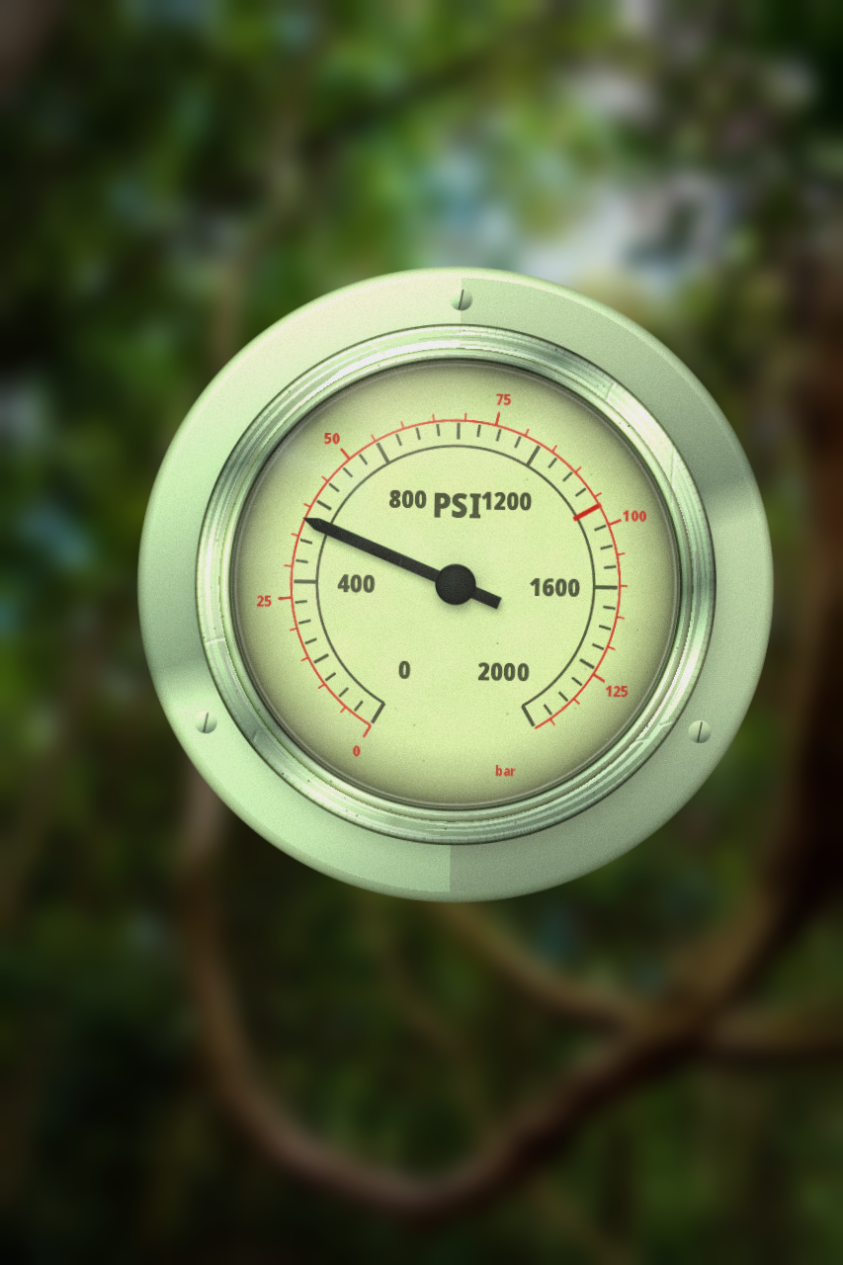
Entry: 550
